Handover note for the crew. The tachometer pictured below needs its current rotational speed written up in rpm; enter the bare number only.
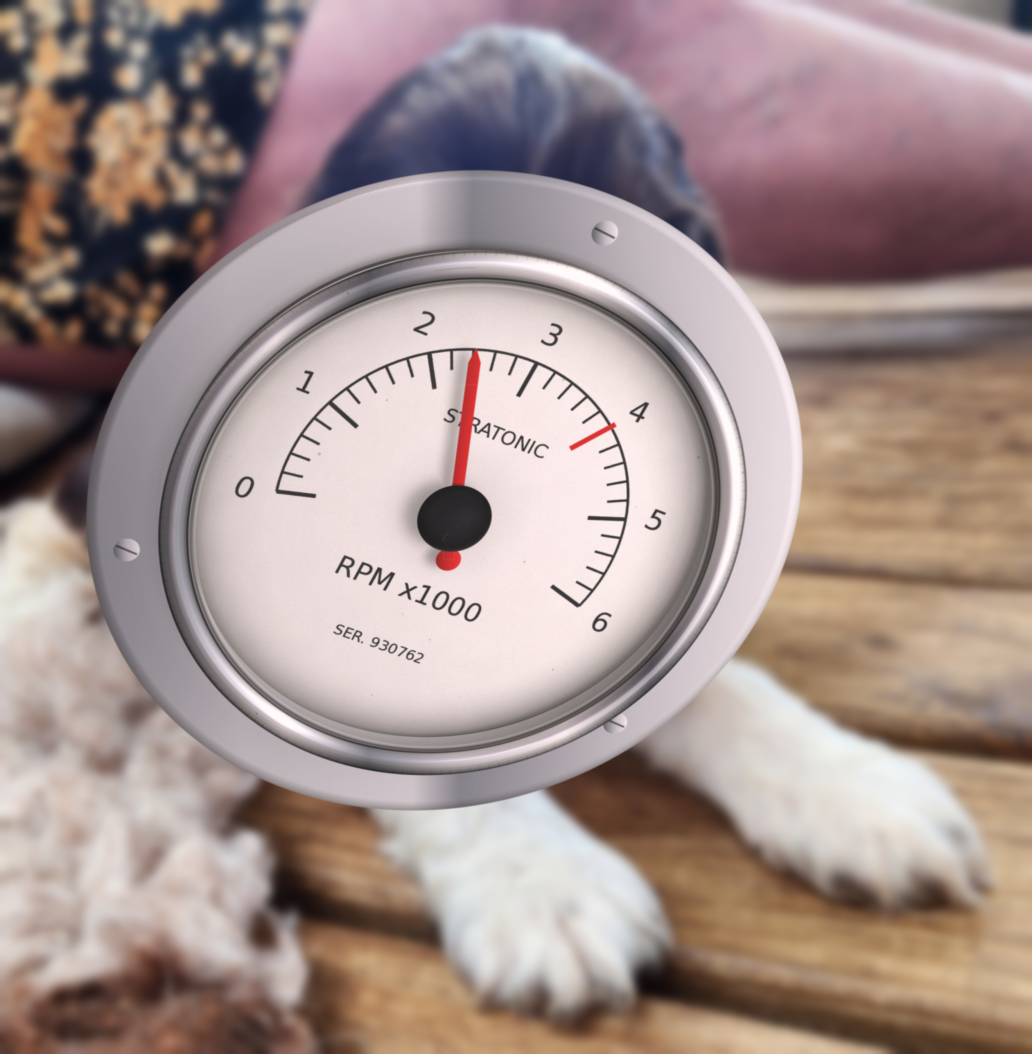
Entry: 2400
